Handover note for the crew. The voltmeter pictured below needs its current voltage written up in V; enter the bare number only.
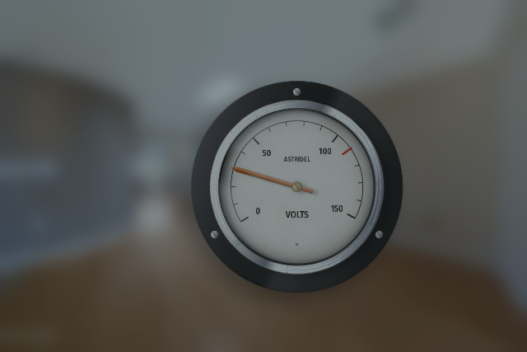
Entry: 30
